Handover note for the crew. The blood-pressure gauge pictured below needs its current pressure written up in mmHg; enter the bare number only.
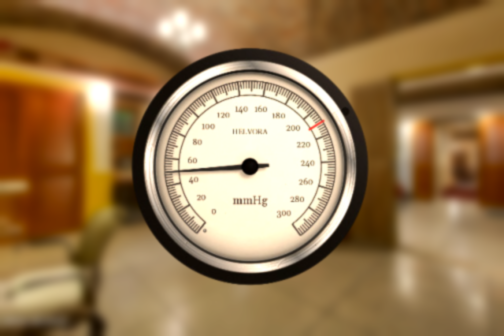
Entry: 50
